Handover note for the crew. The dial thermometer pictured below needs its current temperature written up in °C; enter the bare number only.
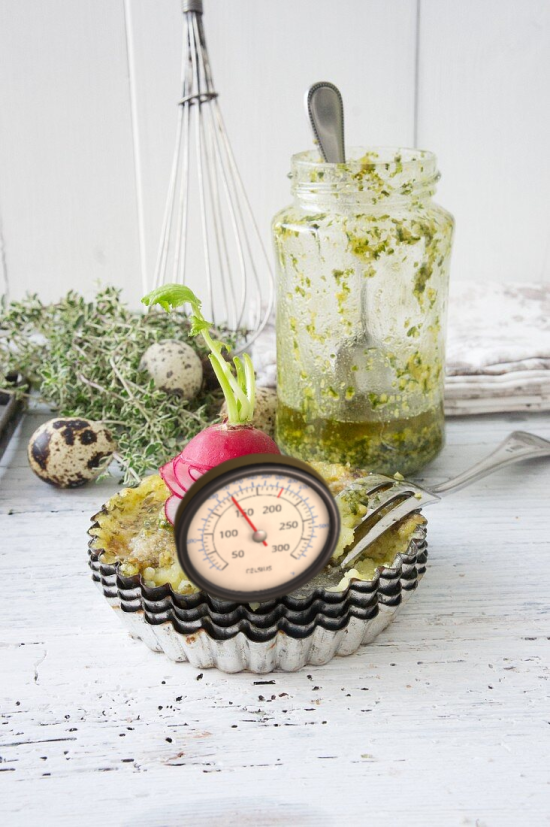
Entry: 150
